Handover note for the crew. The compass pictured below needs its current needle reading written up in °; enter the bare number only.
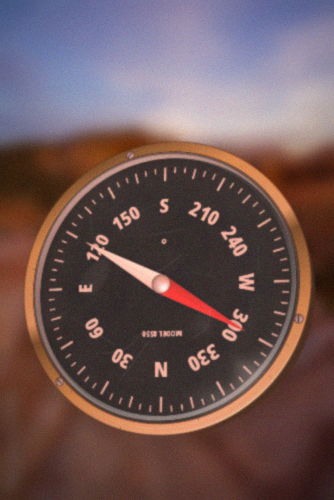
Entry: 300
